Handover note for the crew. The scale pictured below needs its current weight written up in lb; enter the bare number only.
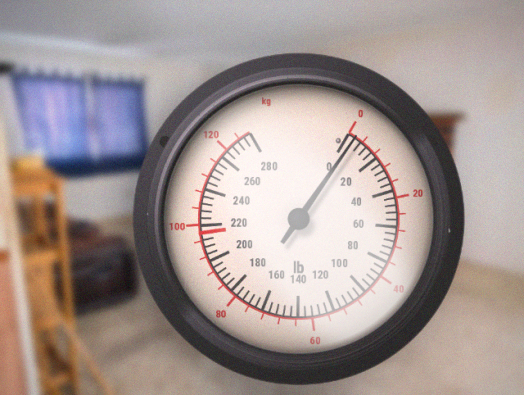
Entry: 4
